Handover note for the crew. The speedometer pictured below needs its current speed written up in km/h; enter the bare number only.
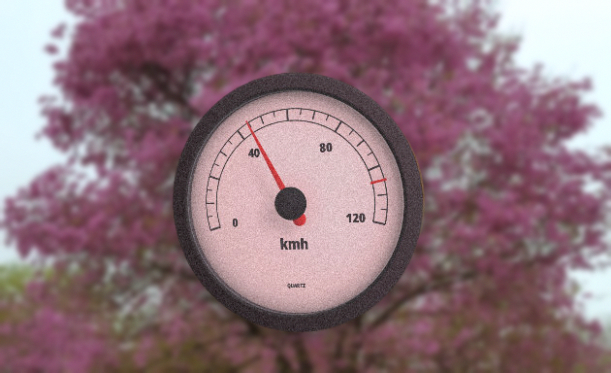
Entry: 45
